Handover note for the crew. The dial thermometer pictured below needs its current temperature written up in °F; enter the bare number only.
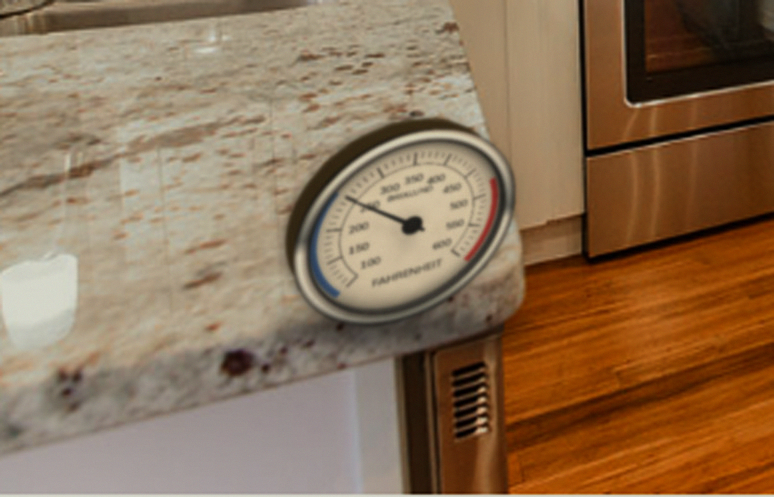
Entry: 250
